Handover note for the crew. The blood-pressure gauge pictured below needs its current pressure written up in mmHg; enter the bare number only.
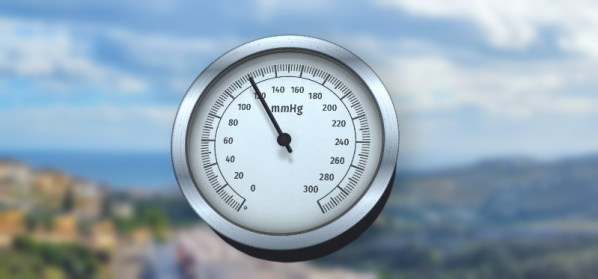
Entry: 120
